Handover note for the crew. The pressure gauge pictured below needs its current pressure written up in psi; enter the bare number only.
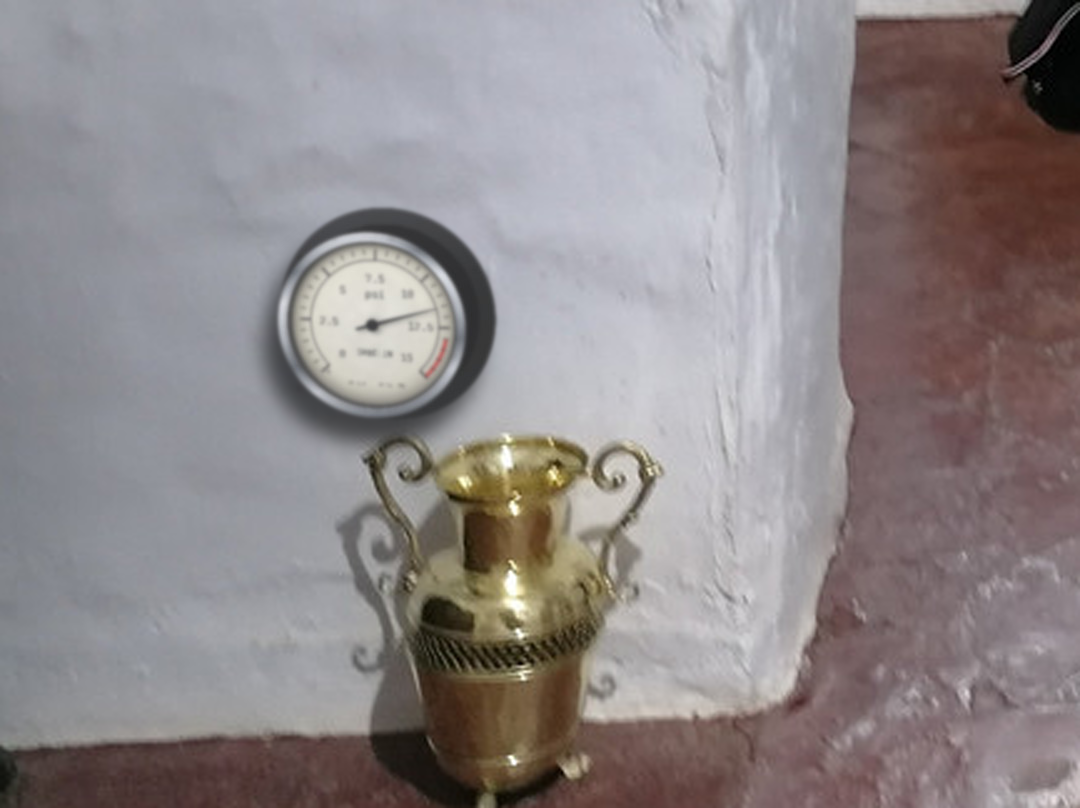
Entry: 11.5
